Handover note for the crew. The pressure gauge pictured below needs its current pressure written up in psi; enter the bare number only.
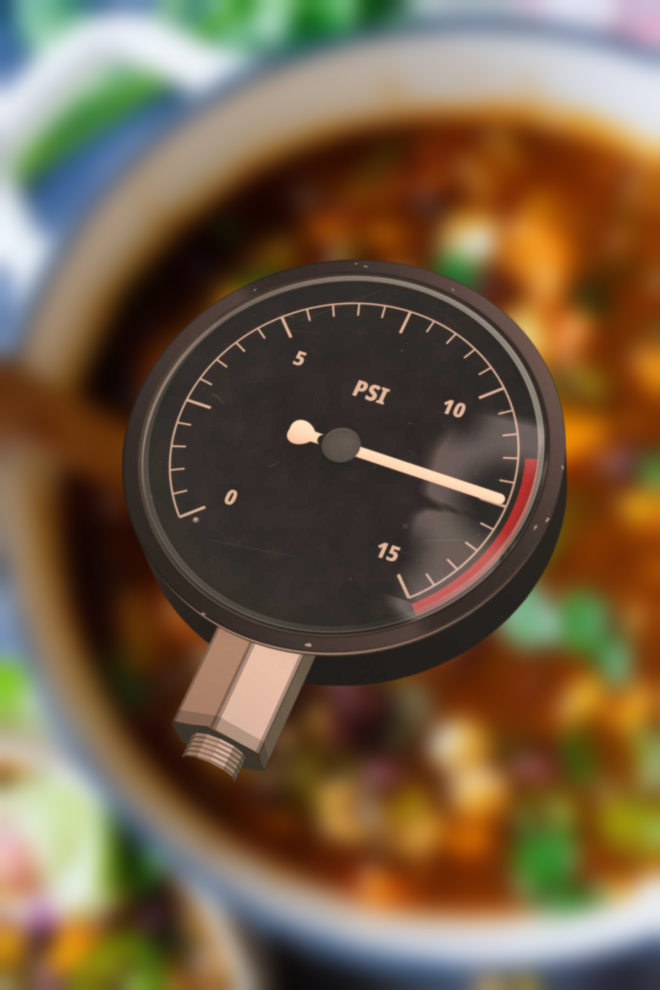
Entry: 12.5
